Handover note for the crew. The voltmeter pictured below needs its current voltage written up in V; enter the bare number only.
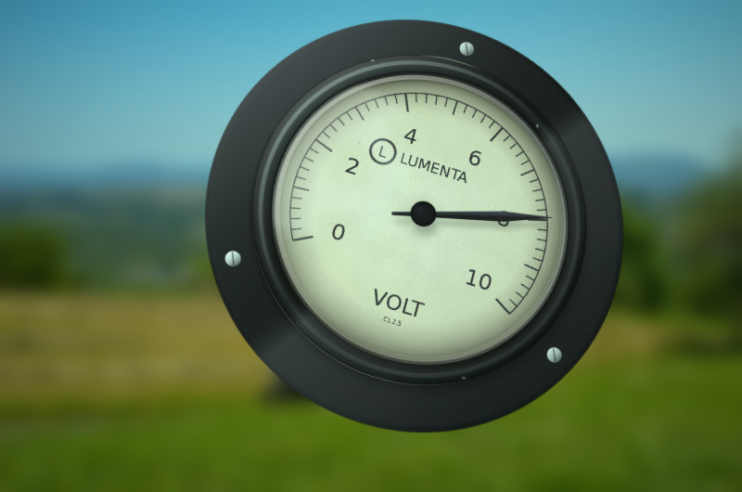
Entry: 8
